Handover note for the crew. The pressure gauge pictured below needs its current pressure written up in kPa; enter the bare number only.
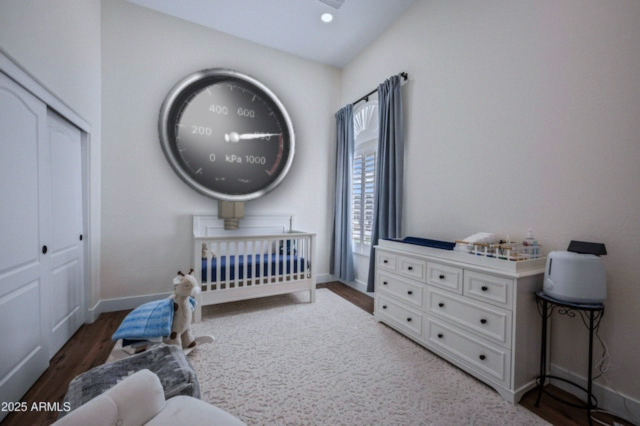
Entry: 800
